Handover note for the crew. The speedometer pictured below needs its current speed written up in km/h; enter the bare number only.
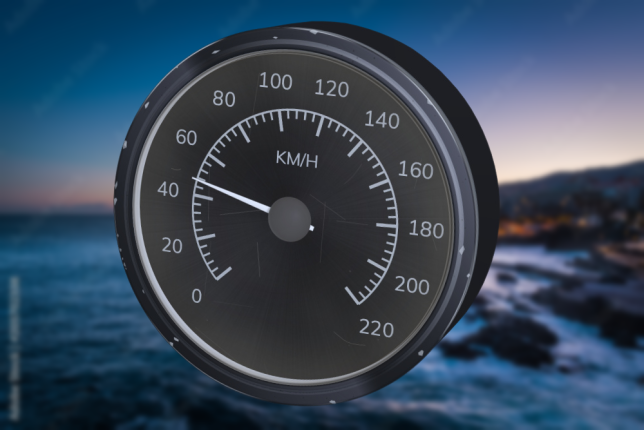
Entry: 48
